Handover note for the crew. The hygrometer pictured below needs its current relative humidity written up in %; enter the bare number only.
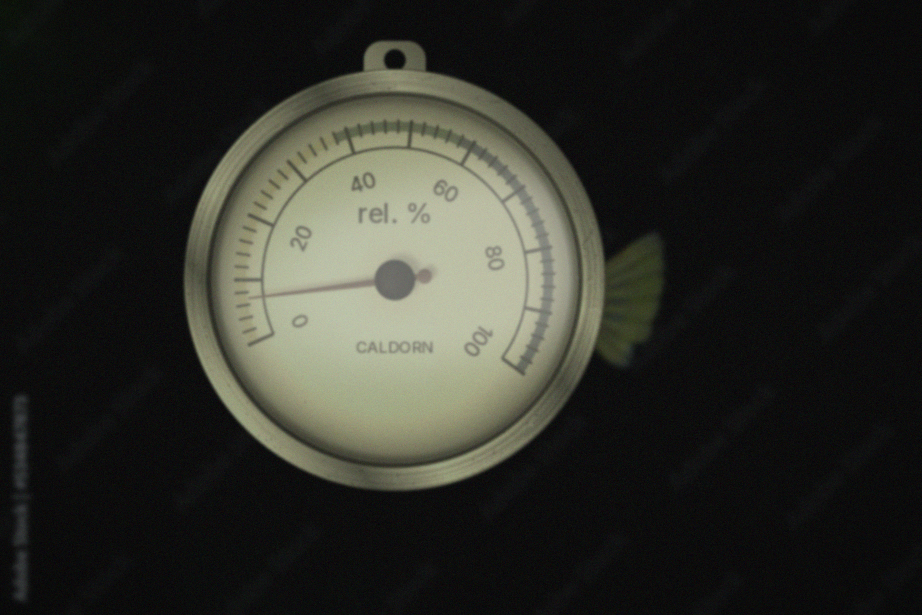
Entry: 7
